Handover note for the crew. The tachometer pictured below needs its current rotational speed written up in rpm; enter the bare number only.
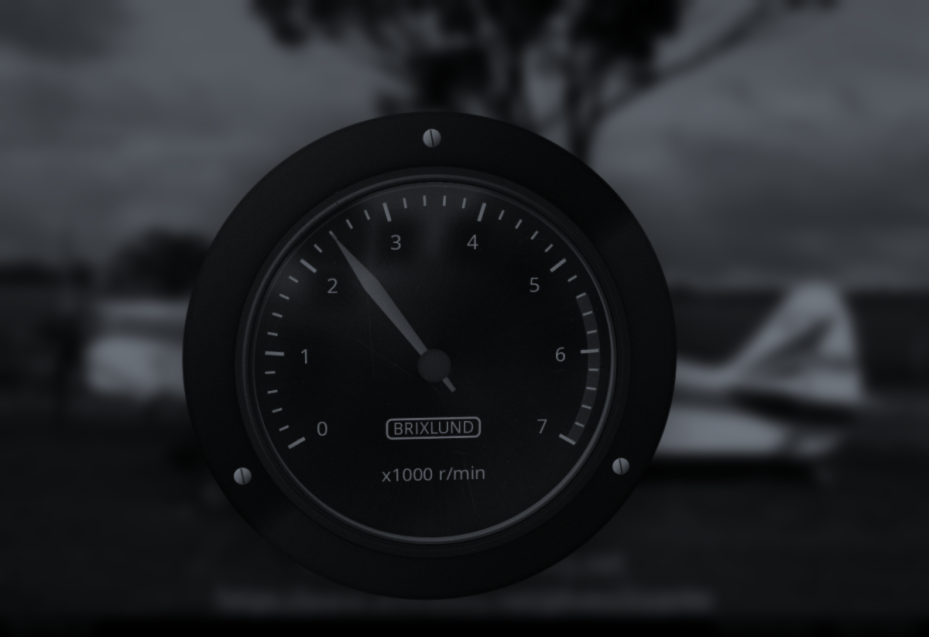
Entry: 2400
